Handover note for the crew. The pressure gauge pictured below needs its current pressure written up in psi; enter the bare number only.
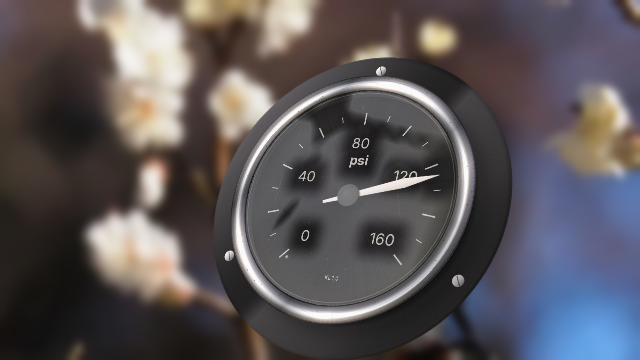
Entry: 125
